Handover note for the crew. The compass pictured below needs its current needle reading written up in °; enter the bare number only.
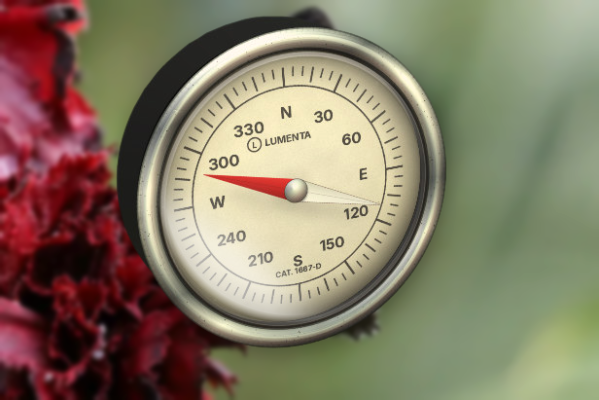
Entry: 290
